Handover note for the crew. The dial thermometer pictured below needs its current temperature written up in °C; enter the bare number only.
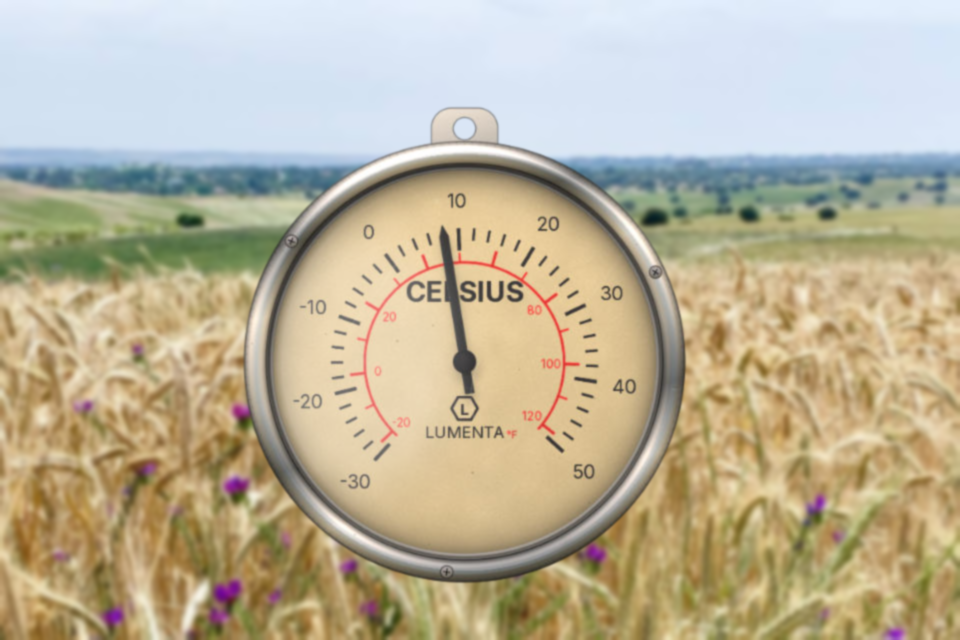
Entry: 8
